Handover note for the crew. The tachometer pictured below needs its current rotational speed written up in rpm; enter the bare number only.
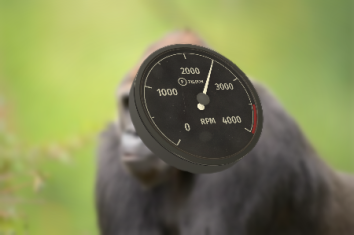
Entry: 2500
